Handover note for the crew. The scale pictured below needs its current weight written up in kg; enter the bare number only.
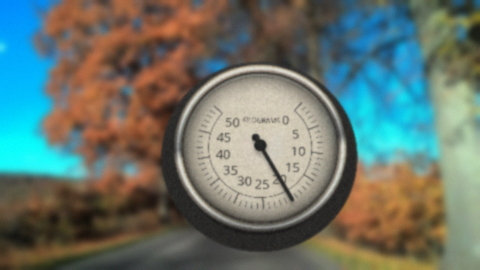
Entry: 20
